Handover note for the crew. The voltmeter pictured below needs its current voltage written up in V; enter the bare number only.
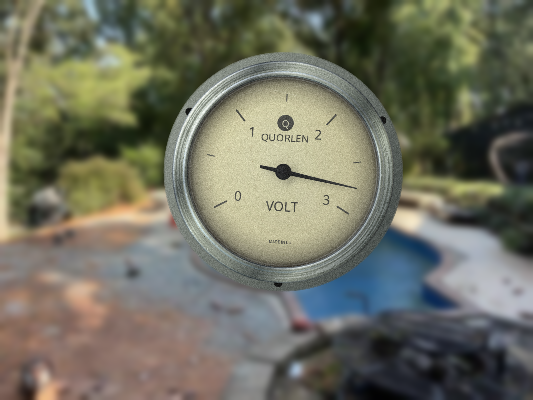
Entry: 2.75
